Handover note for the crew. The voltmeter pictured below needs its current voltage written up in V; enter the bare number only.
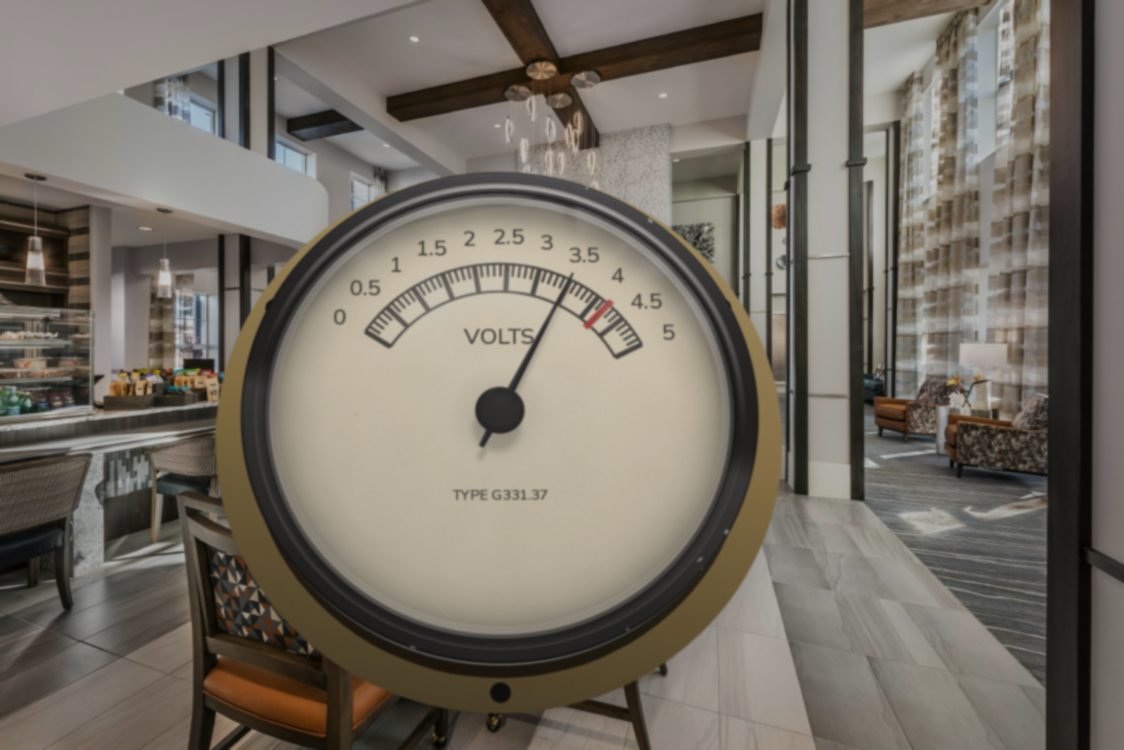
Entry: 3.5
